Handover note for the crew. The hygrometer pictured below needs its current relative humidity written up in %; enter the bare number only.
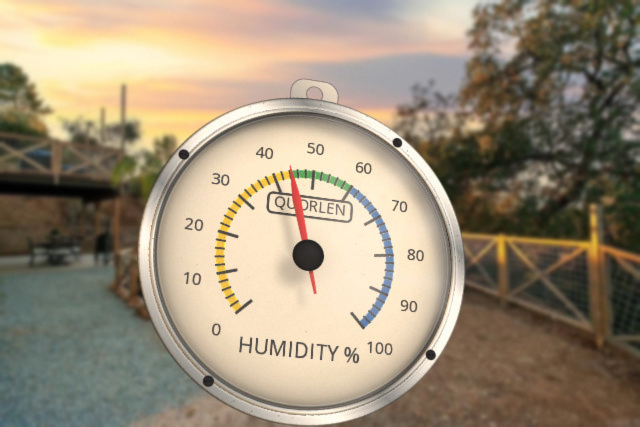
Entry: 44
